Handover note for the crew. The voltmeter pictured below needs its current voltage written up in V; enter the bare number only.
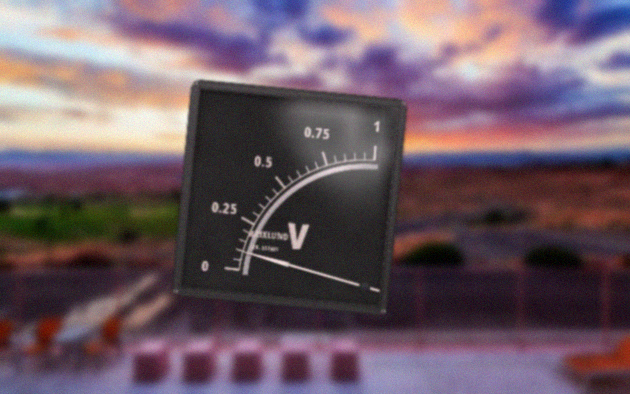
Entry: 0.1
